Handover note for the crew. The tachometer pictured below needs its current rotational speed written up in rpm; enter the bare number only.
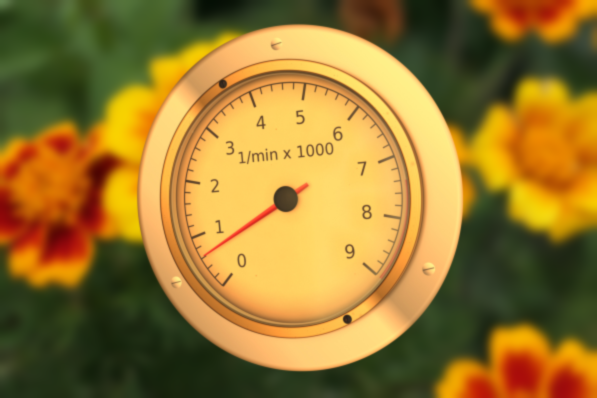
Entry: 600
